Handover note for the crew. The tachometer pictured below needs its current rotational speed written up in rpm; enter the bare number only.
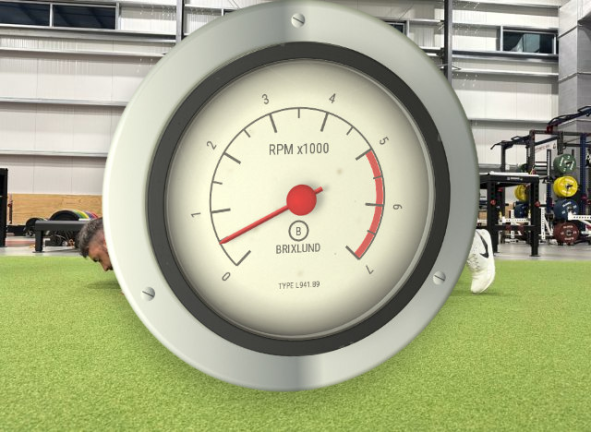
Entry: 500
